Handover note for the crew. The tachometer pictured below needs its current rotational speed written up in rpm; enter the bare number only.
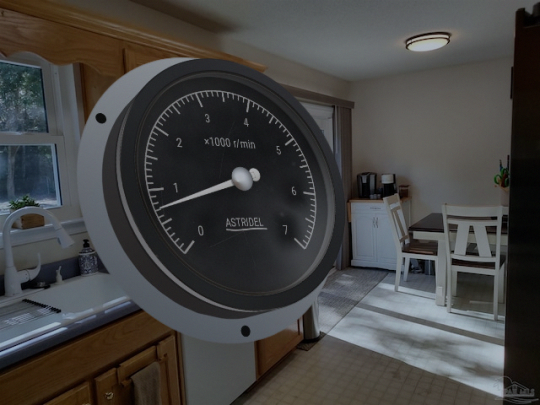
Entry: 700
